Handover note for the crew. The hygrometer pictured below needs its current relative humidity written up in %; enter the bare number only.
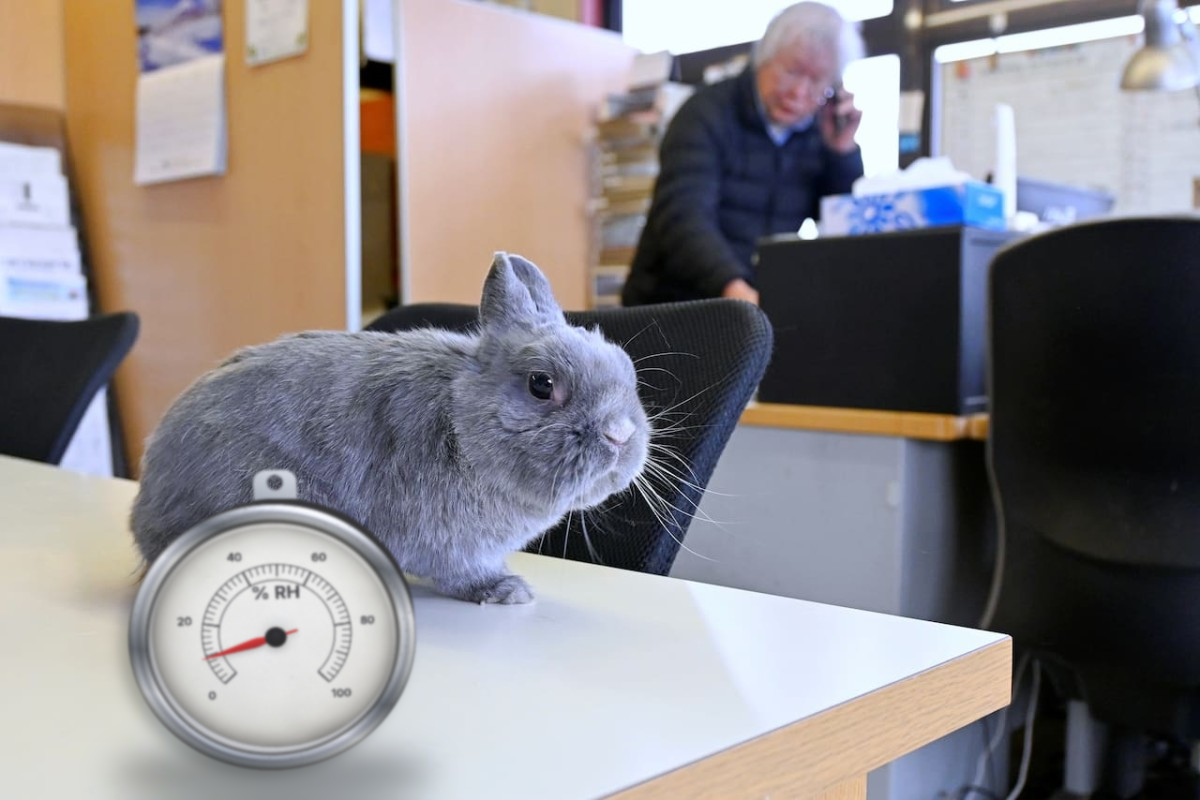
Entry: 10
